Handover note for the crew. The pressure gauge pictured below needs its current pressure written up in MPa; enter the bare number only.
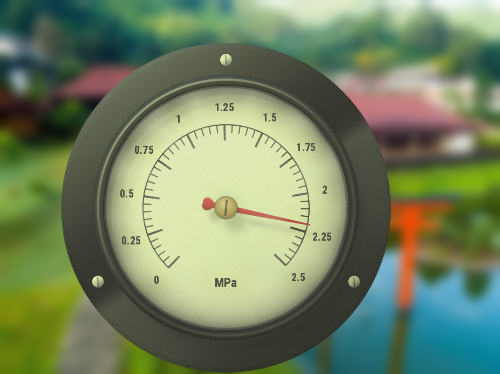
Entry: 2.2
